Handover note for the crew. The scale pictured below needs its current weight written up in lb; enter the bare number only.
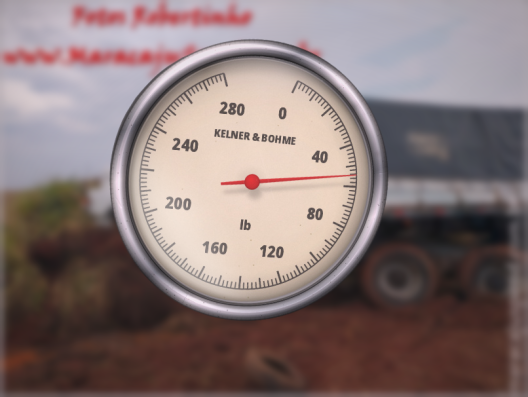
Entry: 54
